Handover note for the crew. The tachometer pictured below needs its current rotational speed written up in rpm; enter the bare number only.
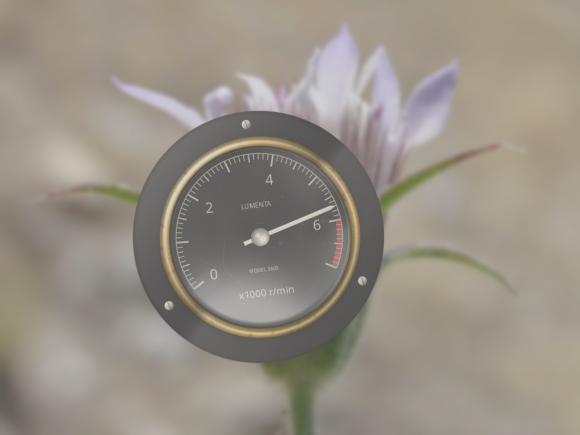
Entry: 5700
